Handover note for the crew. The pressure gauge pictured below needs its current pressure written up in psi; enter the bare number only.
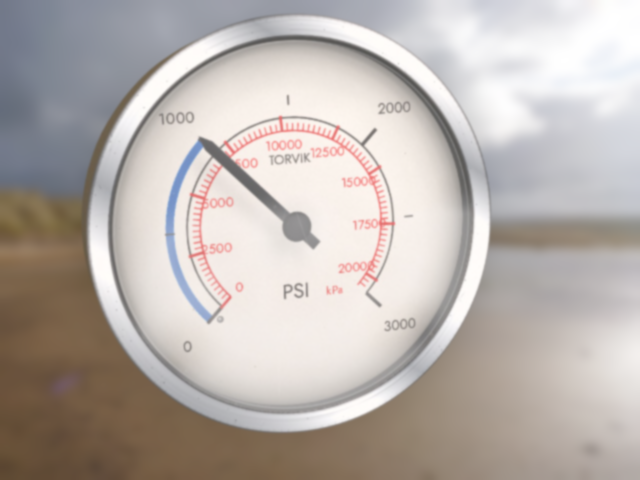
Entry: 1000
